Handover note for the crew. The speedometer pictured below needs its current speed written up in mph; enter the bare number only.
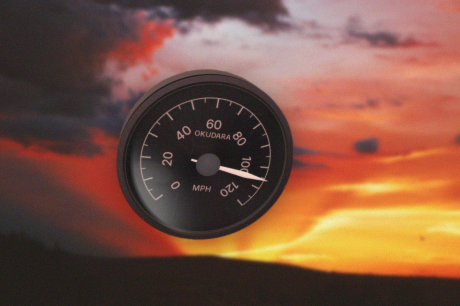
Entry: 105
